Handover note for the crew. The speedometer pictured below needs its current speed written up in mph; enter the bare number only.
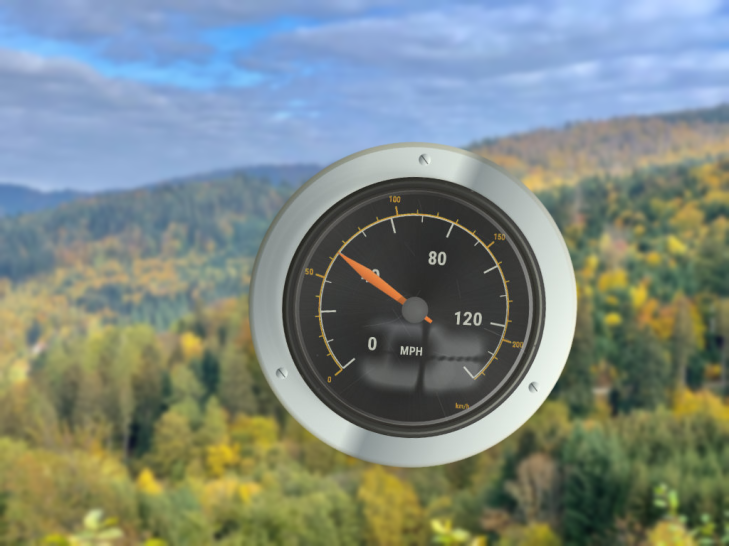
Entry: 40
